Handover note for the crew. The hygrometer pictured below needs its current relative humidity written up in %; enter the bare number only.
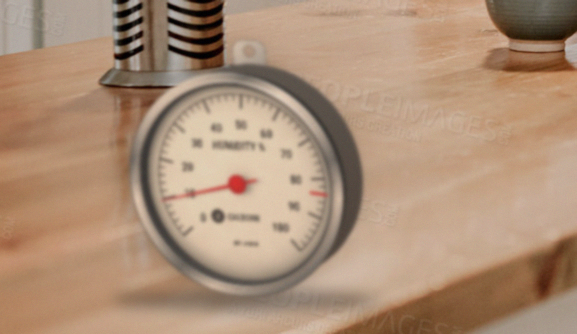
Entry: 10
